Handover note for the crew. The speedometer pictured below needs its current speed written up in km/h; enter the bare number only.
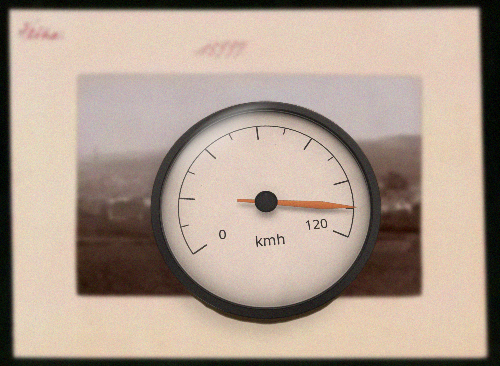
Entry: 110
